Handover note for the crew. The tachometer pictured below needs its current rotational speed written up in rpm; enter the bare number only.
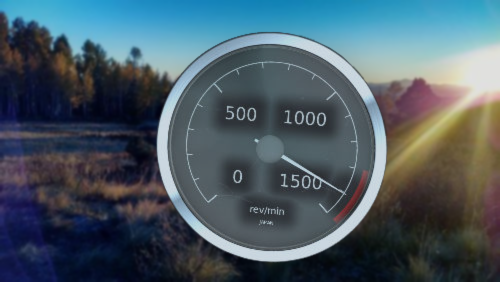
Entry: 1400
